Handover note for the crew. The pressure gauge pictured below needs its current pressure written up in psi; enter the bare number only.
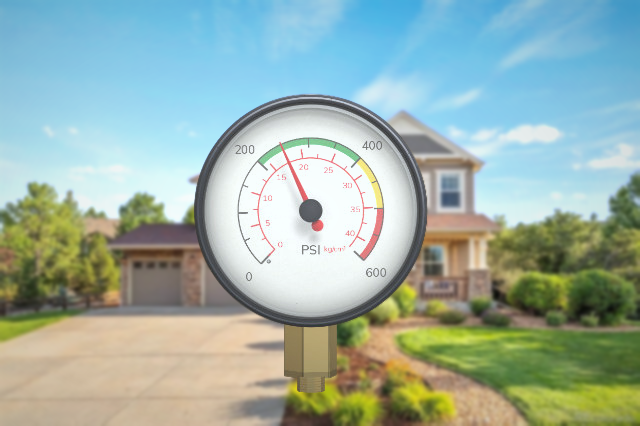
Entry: 250
